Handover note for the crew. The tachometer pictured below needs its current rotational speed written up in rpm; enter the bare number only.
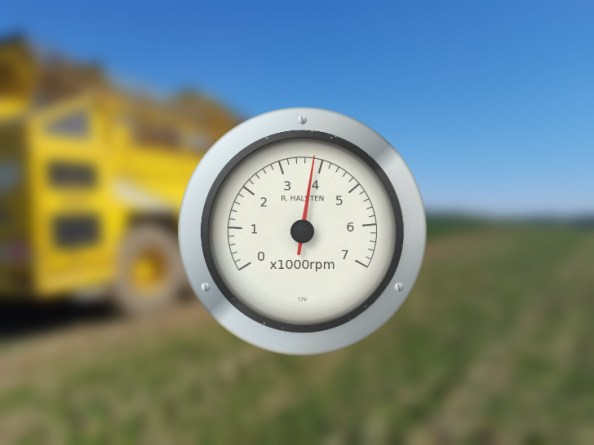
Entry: 3800
